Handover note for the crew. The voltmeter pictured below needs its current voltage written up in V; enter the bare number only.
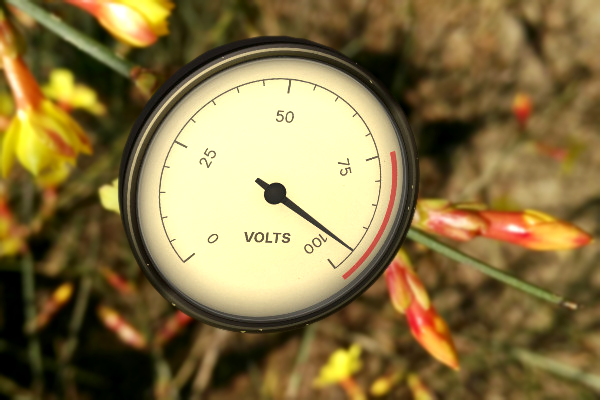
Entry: 95
